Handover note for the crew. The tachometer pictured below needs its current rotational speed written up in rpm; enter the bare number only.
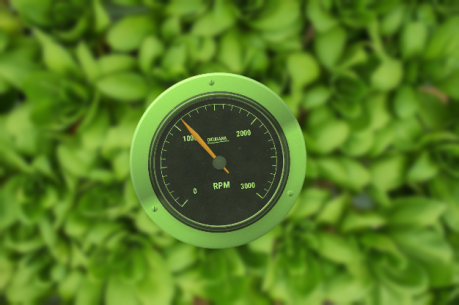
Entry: 1100
